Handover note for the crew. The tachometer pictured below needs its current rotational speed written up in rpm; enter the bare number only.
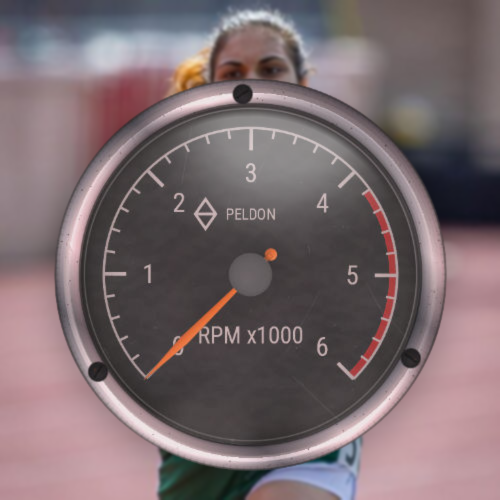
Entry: 0
